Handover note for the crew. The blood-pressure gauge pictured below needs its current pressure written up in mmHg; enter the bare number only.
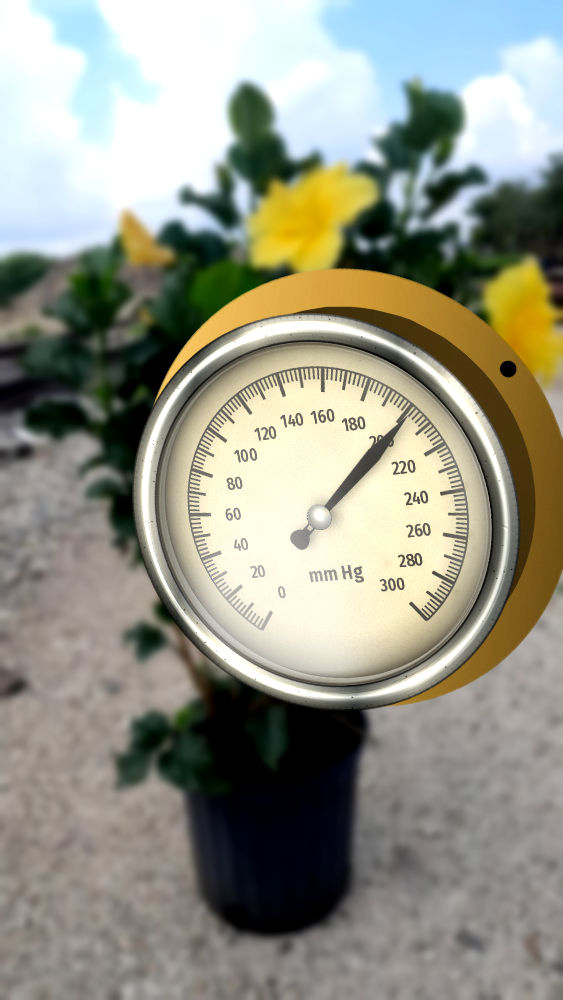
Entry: 202
